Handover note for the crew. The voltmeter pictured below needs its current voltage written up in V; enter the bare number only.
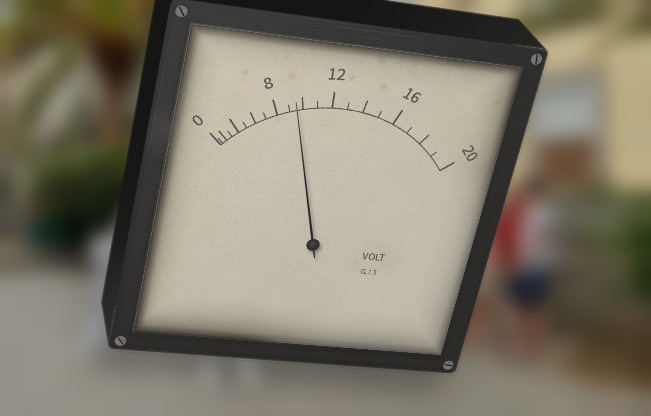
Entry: 9.5
